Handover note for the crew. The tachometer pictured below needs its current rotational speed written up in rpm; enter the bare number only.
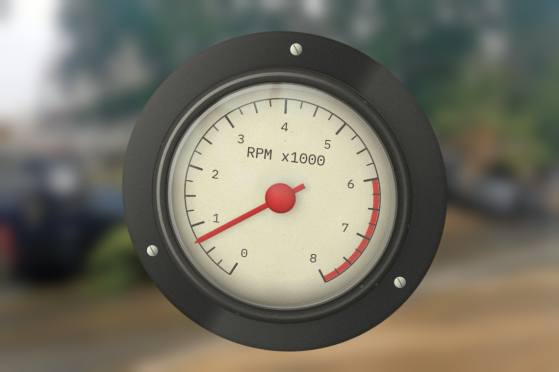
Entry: 750
